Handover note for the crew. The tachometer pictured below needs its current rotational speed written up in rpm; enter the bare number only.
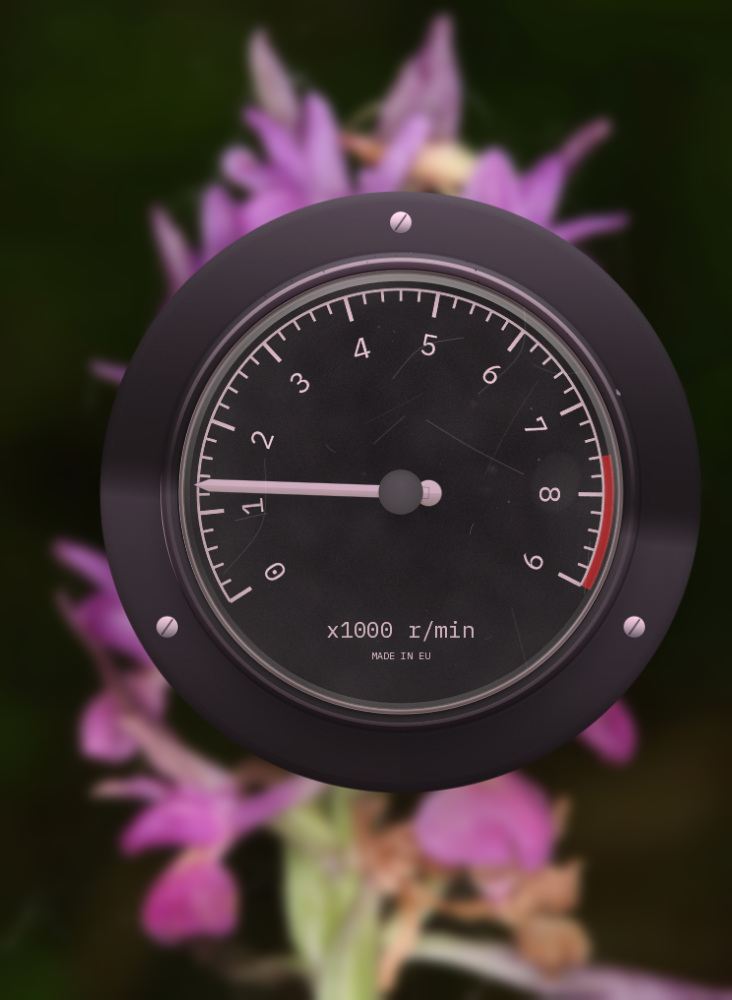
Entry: 1300
